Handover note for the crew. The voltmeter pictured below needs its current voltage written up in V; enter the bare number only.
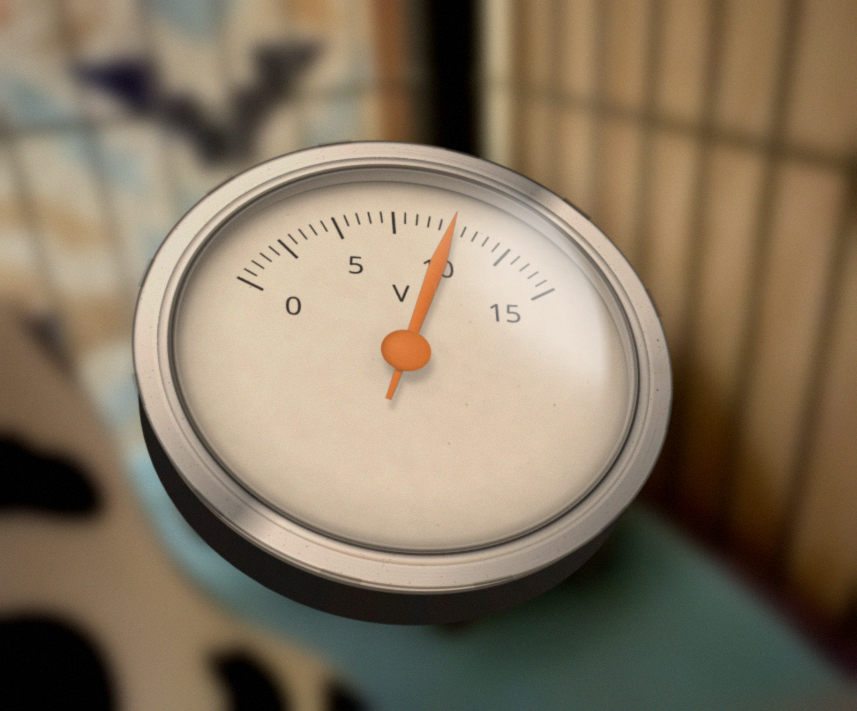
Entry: 10
